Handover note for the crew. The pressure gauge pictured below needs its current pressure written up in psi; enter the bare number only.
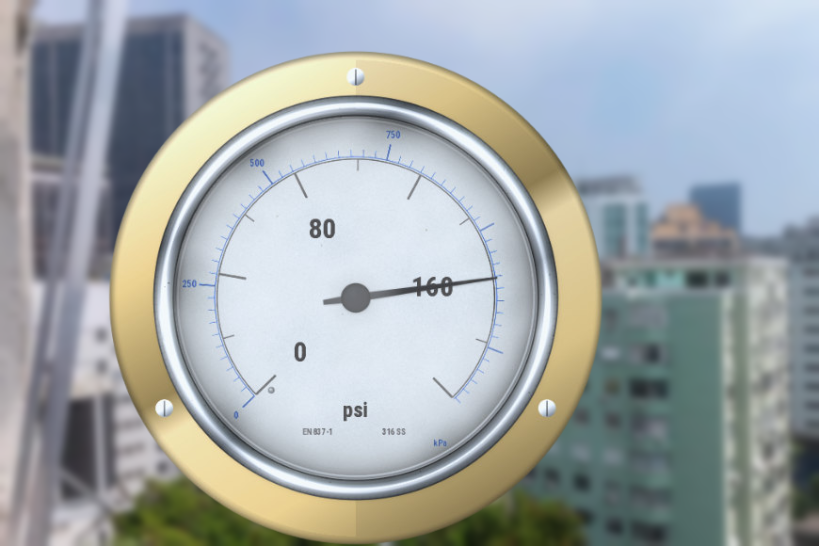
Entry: 160
